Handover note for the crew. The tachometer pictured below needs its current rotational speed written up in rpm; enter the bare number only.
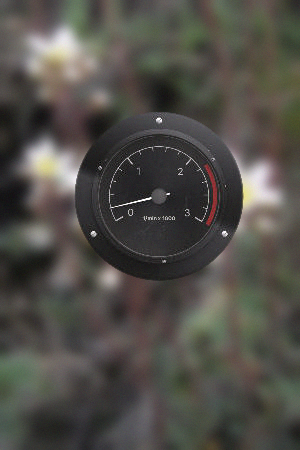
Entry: 200
